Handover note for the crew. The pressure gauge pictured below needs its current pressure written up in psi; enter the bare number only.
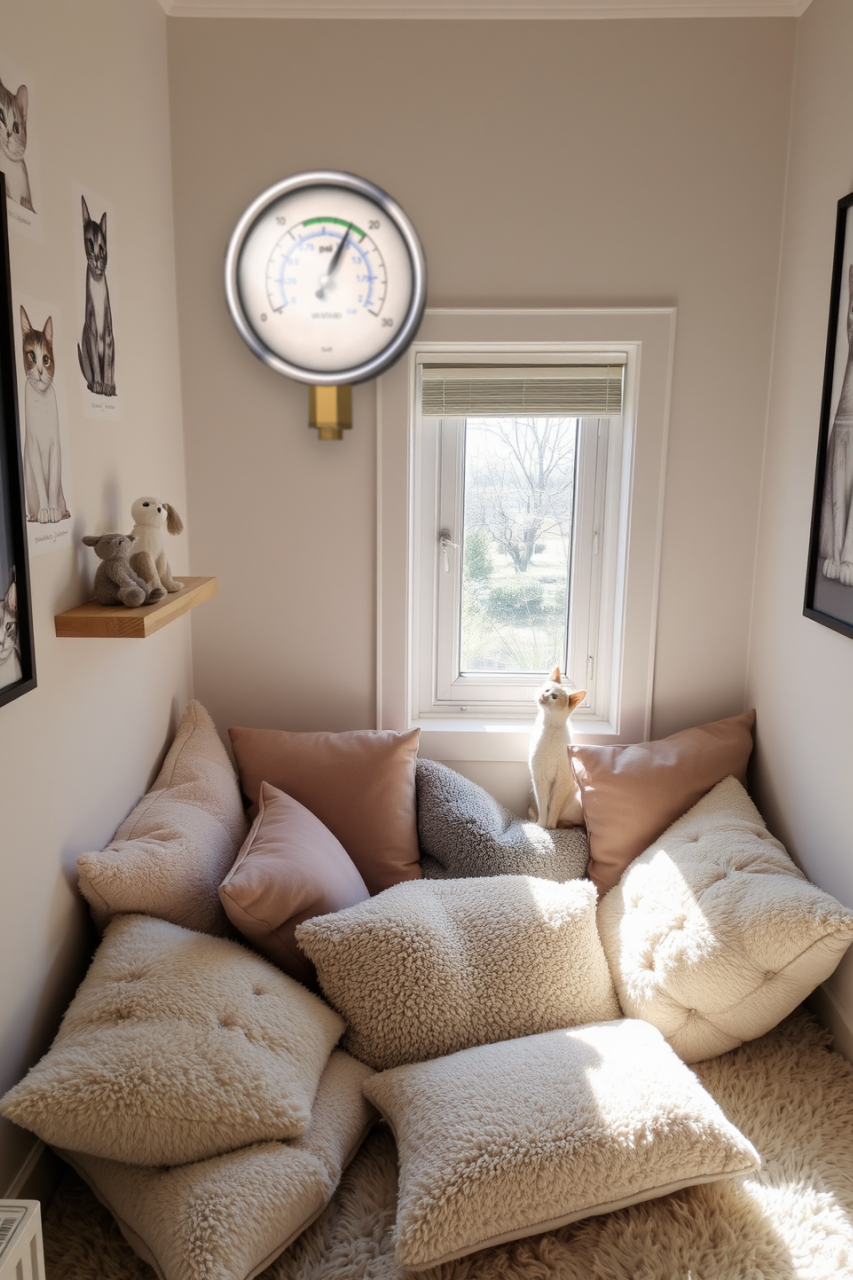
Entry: 18
